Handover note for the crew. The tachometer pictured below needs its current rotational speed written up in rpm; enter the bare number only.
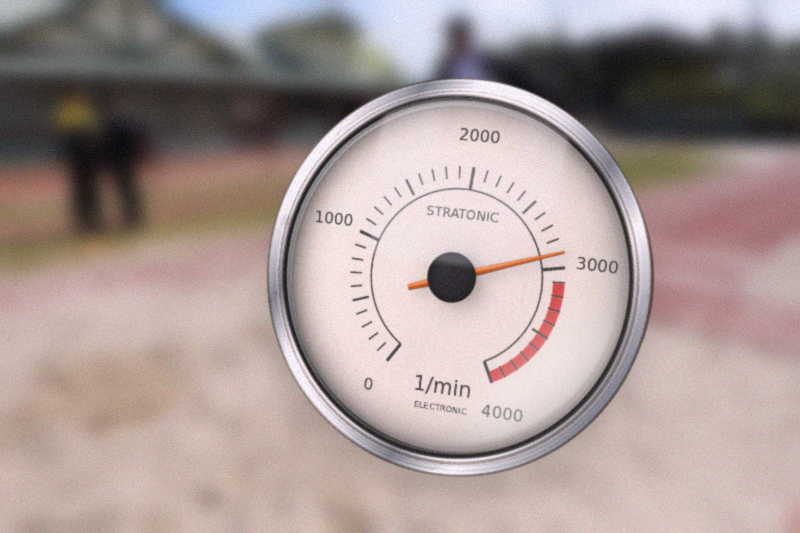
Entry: 2900
